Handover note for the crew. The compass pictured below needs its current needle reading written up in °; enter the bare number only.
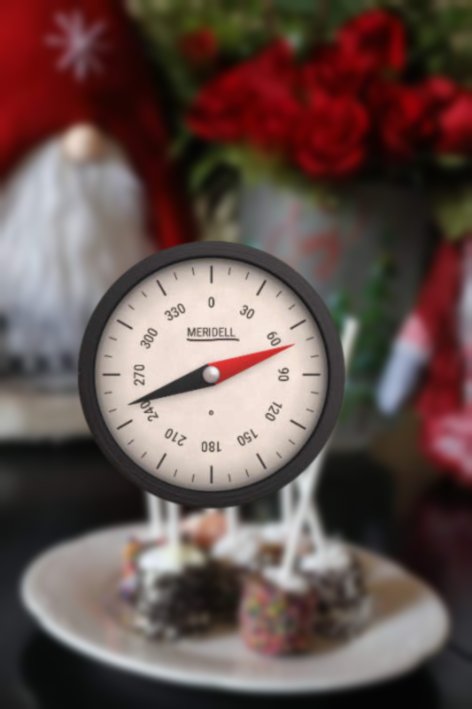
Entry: 70
